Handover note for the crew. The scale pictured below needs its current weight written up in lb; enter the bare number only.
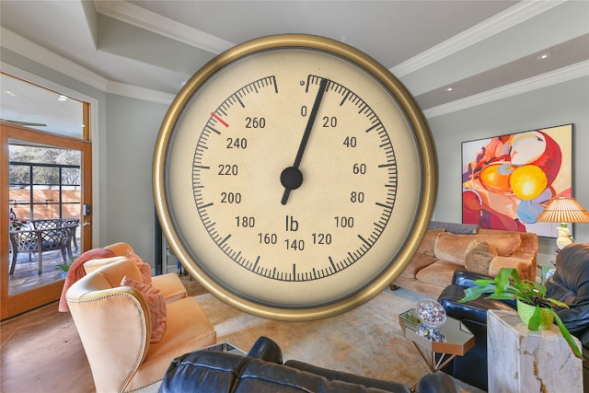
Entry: 8
